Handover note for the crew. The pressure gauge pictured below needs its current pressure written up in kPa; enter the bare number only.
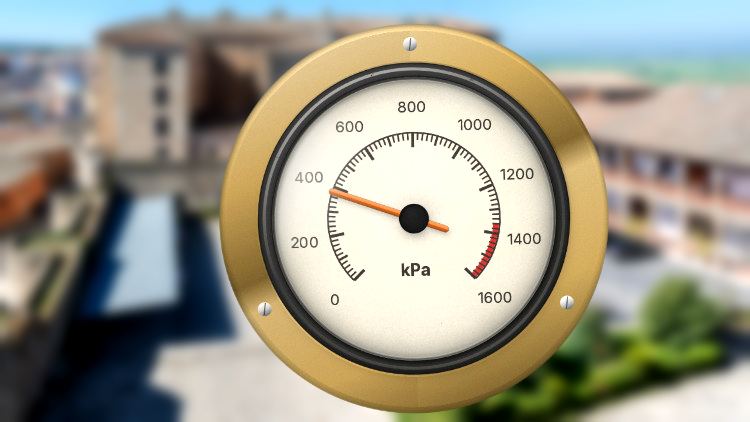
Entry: 380
